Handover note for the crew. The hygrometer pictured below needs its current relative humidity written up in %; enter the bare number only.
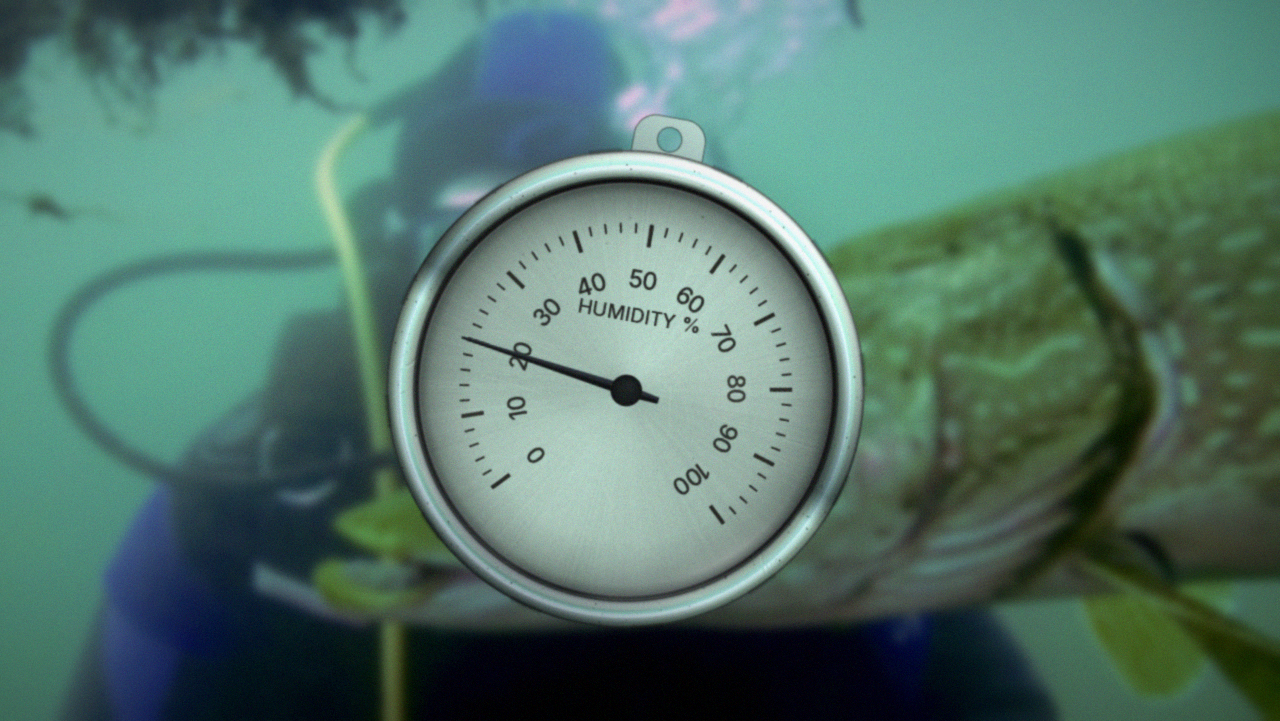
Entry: 20
